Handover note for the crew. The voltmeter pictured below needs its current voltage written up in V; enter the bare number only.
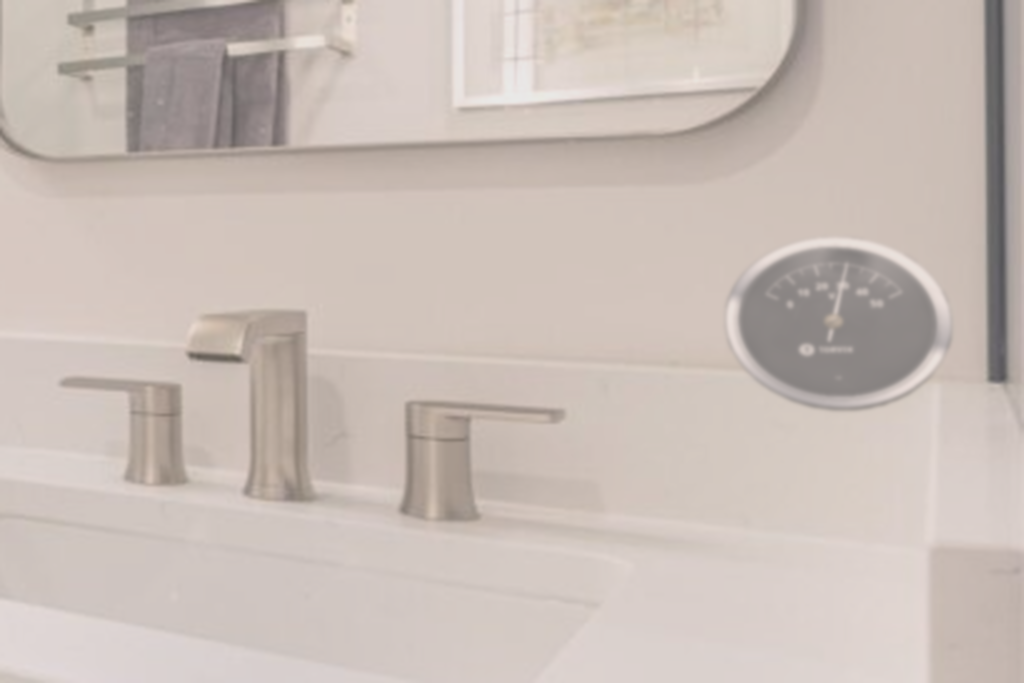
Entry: 30
